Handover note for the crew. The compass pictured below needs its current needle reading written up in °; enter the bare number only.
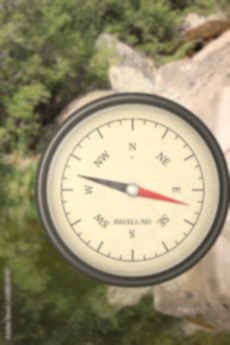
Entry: 105
